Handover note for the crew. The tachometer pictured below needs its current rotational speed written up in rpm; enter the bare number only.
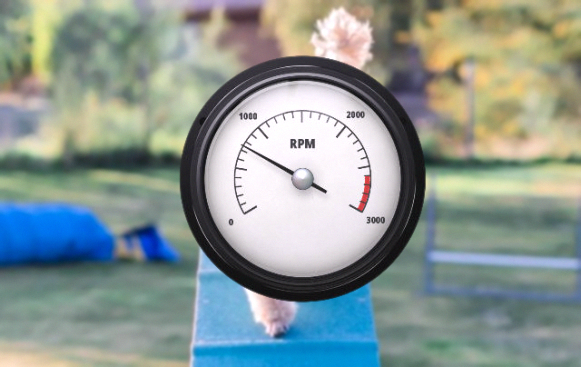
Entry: 750
